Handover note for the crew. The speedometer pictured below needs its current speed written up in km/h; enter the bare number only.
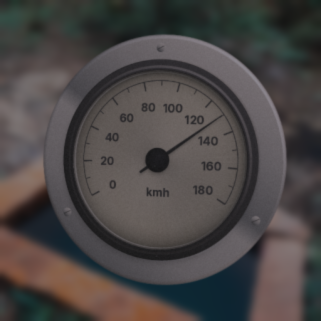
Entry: 130
